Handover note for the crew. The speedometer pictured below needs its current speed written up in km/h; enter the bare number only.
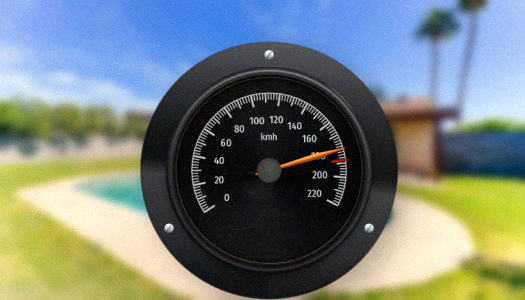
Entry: 180
